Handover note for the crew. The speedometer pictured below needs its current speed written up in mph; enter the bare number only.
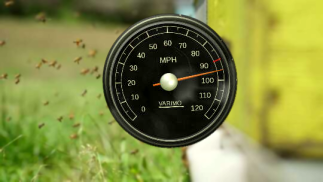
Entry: 95
